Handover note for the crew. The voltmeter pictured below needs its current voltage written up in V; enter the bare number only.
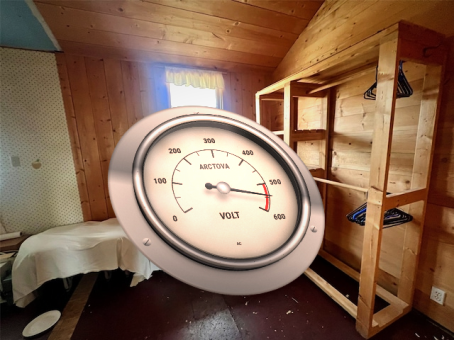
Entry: 550
